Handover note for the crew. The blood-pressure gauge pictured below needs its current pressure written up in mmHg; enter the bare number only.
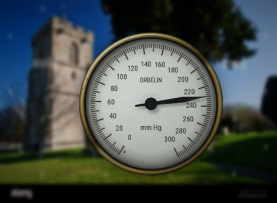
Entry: 230
